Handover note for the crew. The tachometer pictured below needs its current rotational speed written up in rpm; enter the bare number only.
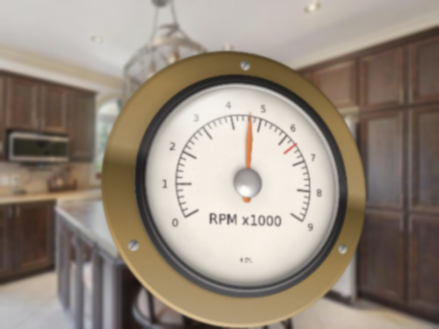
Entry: 4600
